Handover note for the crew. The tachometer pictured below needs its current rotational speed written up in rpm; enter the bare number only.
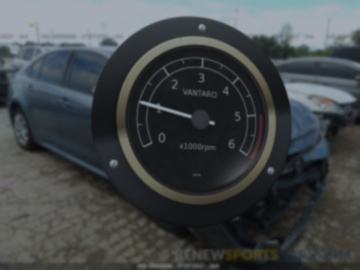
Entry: 1000
